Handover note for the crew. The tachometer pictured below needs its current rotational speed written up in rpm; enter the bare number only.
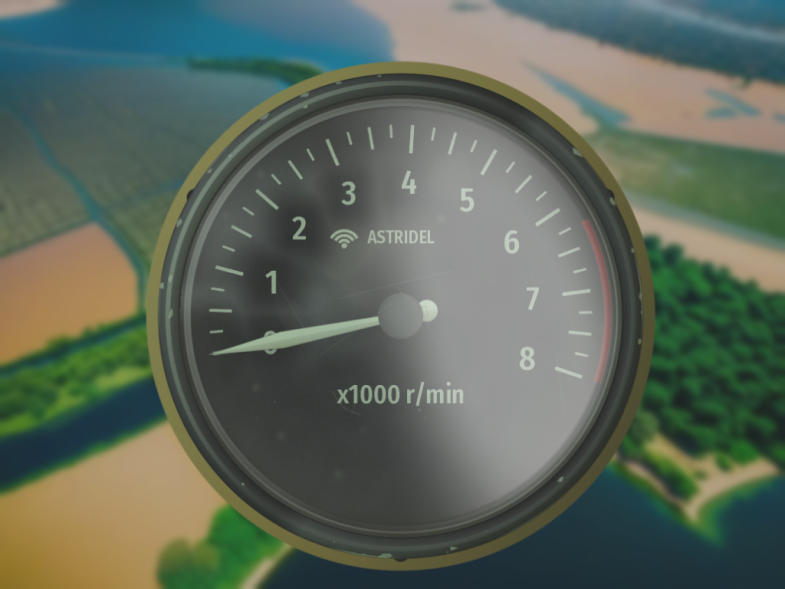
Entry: 0
